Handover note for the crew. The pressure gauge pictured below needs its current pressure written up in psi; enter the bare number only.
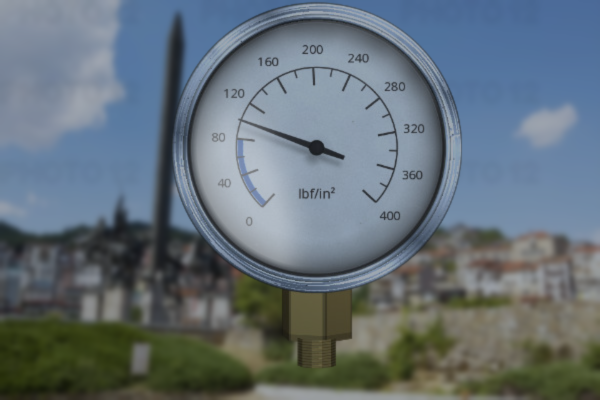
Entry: 100
